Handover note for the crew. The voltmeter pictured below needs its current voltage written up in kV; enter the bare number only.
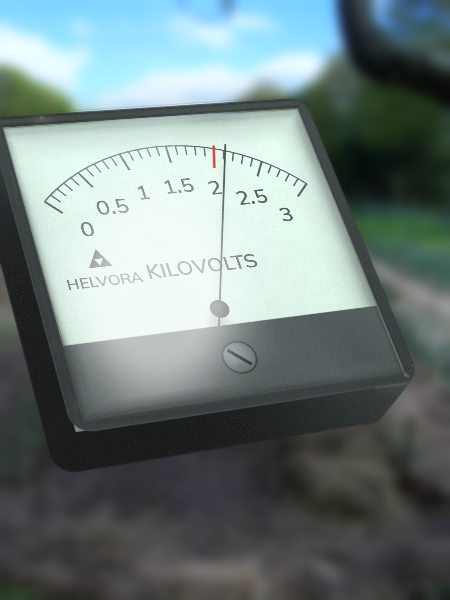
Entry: 2.1
